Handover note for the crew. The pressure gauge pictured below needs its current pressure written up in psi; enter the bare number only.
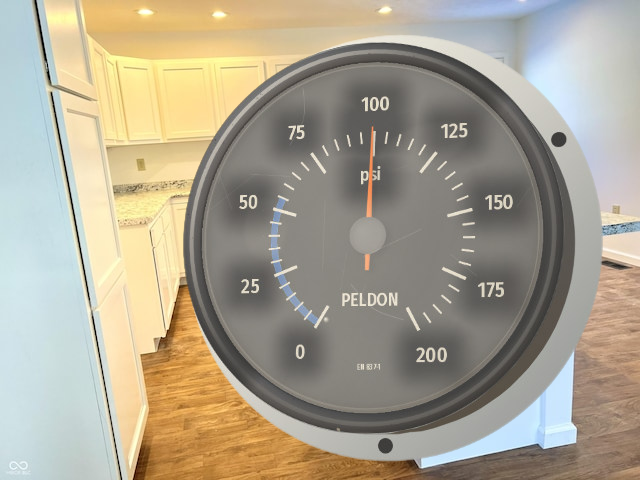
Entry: 100
